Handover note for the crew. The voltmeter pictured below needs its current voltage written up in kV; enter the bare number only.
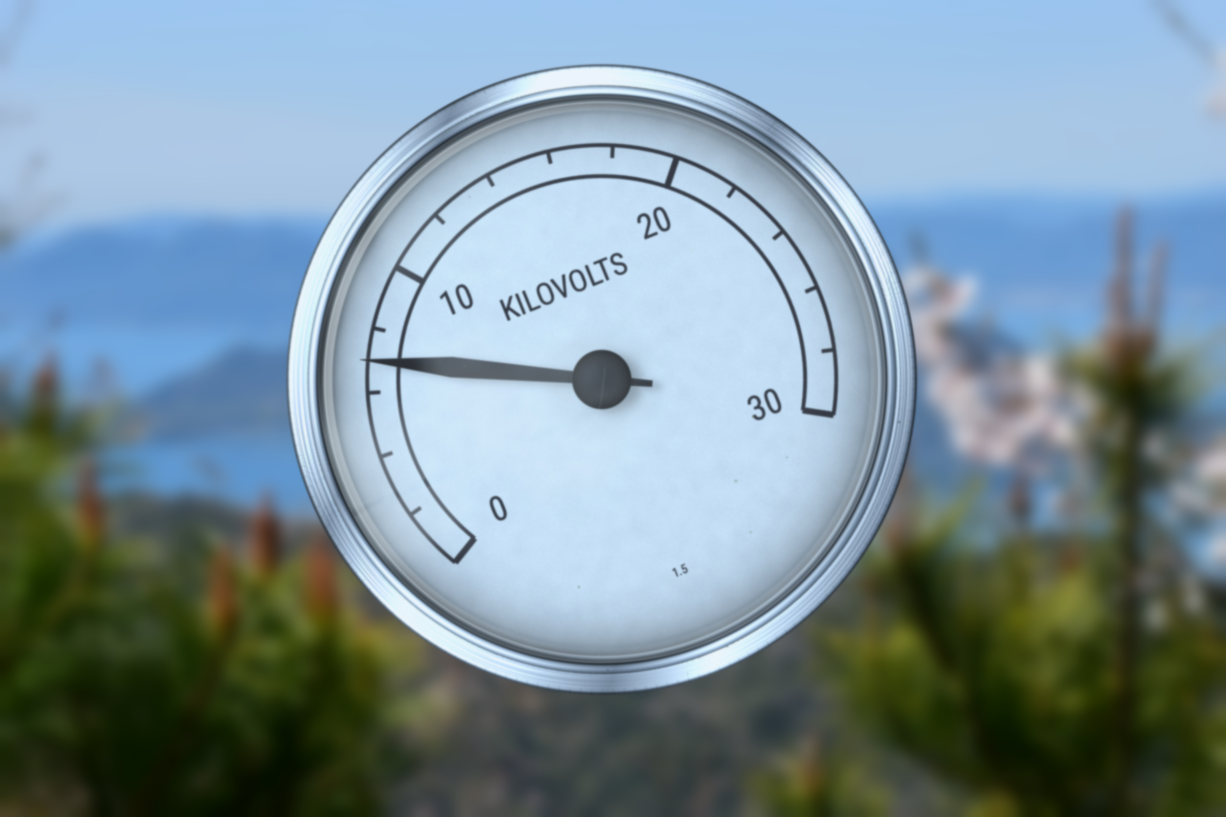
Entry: 7
